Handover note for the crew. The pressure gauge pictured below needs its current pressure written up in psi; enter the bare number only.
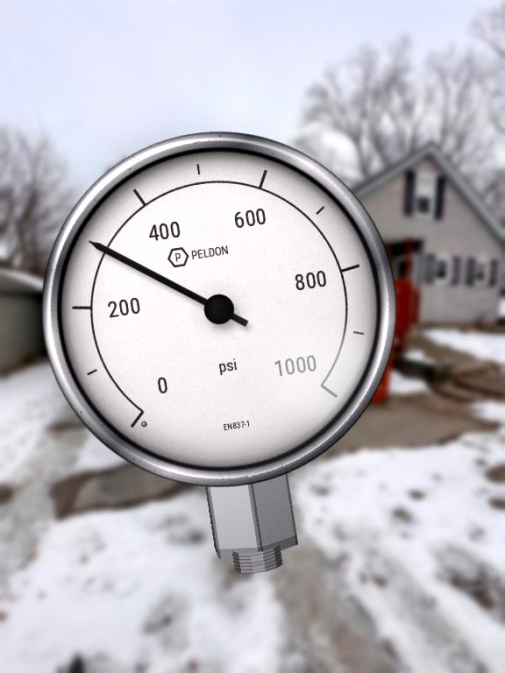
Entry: 300
